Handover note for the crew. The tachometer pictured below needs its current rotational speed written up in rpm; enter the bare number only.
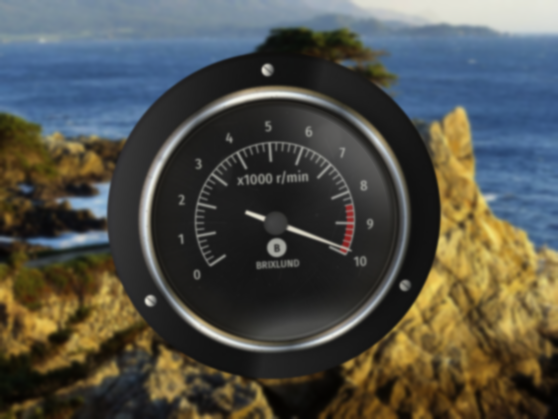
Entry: 9800
